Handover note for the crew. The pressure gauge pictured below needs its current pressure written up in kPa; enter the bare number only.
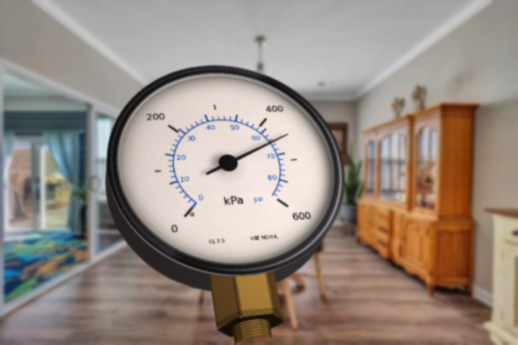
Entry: 450
